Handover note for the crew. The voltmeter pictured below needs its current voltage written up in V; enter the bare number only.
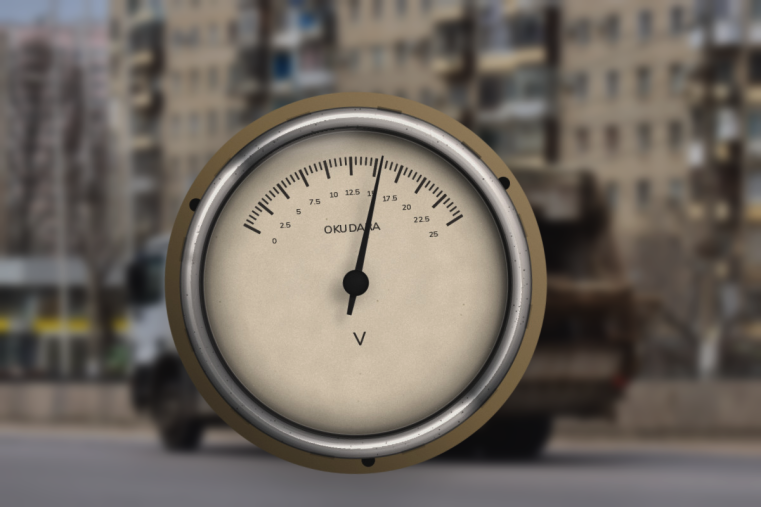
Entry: 15.5
